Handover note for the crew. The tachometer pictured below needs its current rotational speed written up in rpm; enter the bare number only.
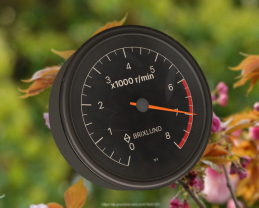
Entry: 7000
